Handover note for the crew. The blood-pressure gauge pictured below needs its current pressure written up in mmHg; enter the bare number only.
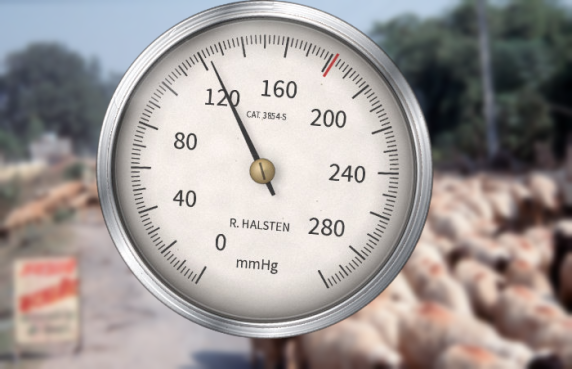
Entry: 124
